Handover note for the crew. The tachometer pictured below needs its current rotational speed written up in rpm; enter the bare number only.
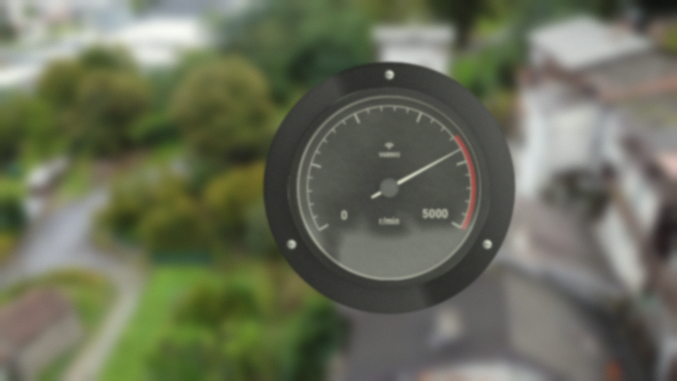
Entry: 3800
